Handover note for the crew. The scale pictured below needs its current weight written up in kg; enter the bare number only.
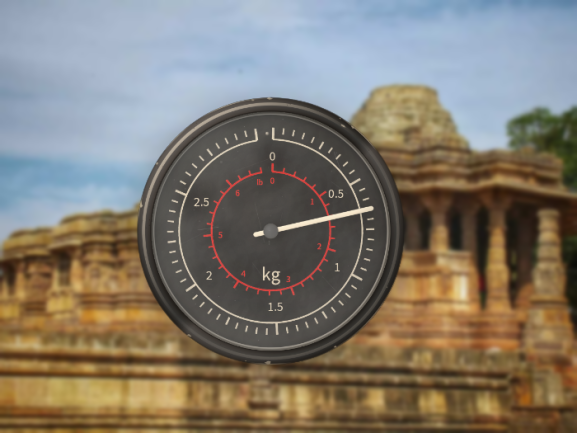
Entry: 0.65
